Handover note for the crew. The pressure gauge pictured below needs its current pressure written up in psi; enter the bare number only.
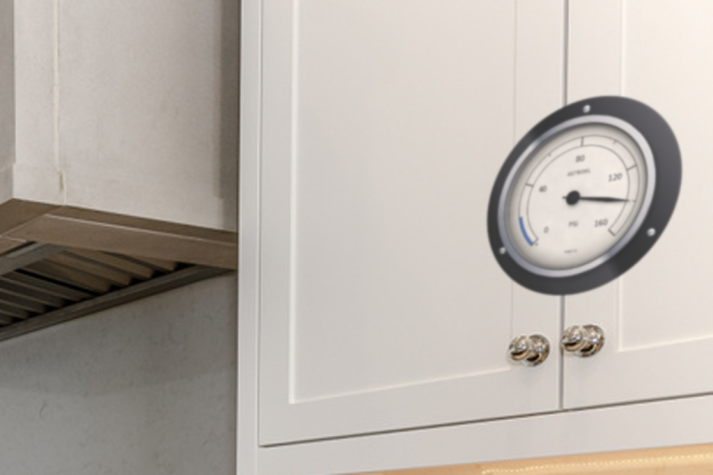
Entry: 140
